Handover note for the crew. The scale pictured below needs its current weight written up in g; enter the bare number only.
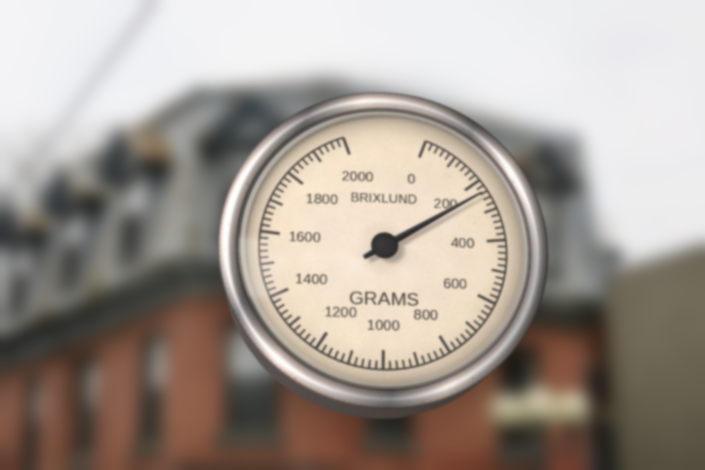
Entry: 240
